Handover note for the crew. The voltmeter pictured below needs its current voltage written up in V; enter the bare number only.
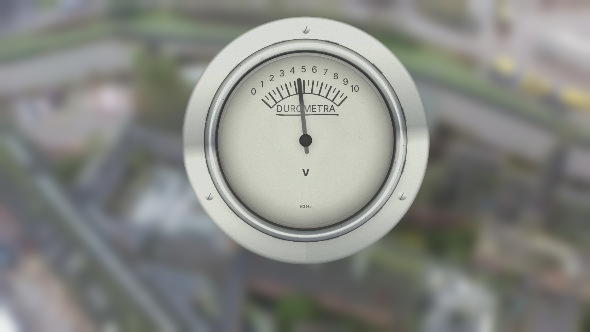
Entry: 4.5
